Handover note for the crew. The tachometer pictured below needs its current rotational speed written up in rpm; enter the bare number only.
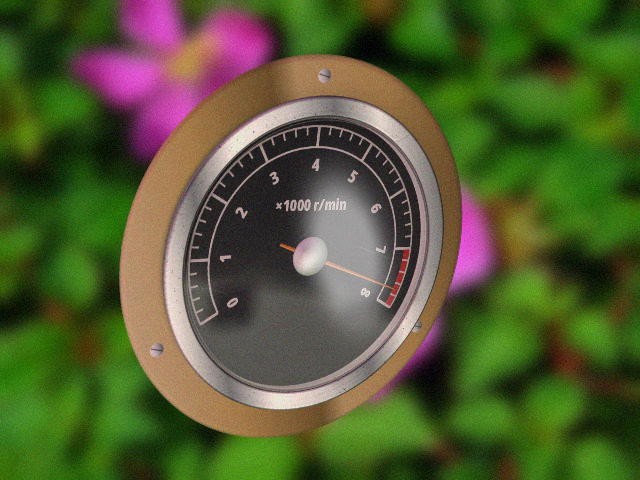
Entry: 7700
